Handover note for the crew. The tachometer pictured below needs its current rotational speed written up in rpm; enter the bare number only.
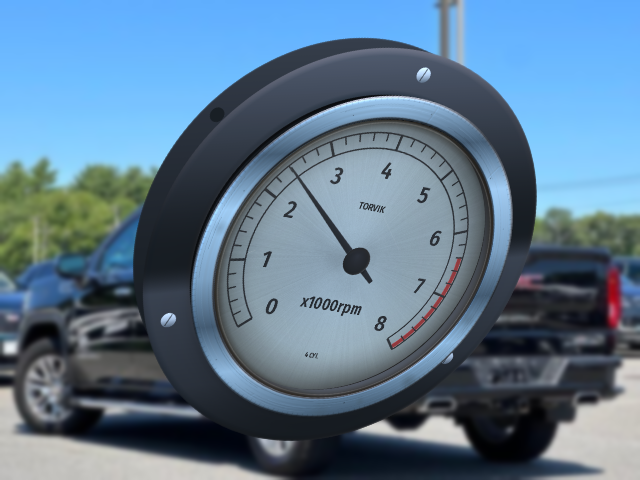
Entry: 2400
